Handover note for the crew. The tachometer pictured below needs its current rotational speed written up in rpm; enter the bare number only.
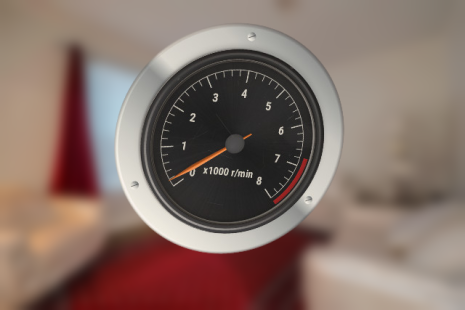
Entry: 200
